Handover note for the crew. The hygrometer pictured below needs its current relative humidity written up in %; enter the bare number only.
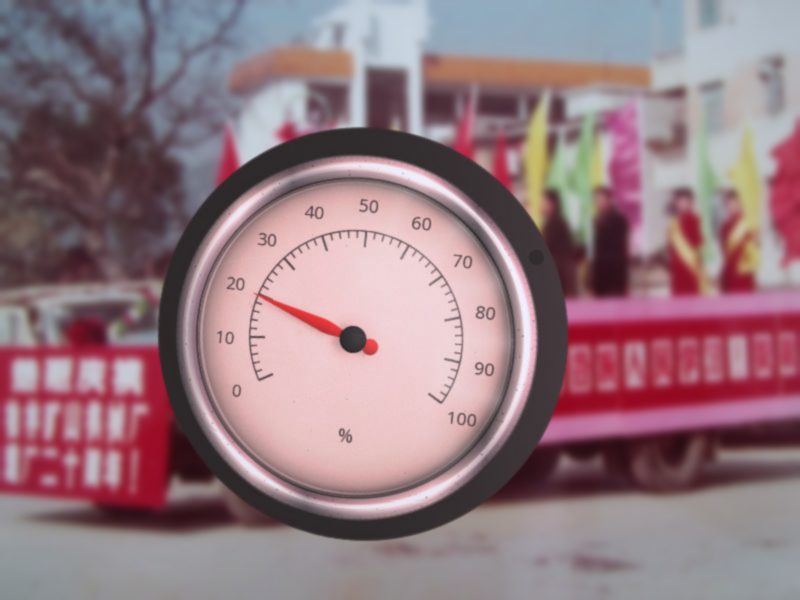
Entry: 20
